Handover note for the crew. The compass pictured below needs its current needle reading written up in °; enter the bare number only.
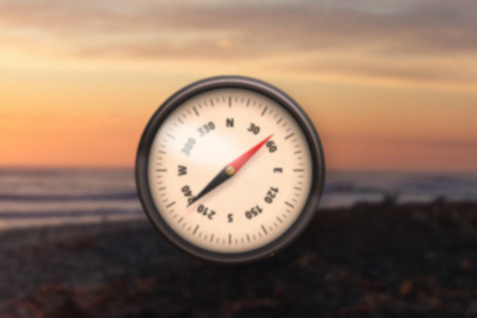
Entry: 50
